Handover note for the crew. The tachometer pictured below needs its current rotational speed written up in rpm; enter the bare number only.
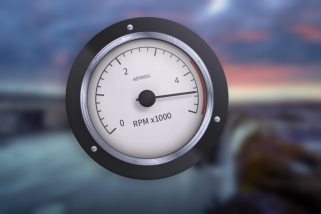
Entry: 4500
